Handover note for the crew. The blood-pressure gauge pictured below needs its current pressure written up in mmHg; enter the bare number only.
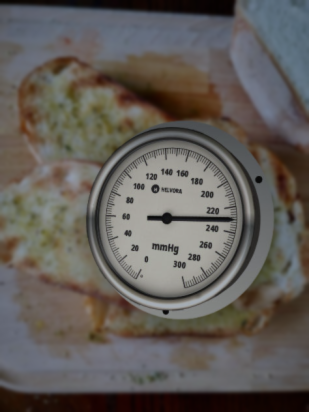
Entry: 230
